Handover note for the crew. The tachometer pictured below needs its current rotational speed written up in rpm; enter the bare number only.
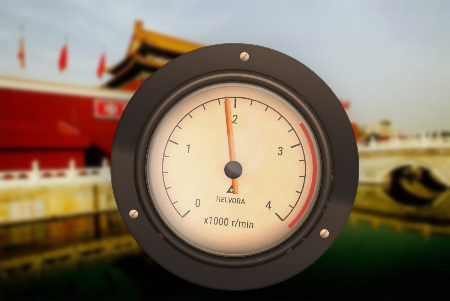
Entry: 1900
